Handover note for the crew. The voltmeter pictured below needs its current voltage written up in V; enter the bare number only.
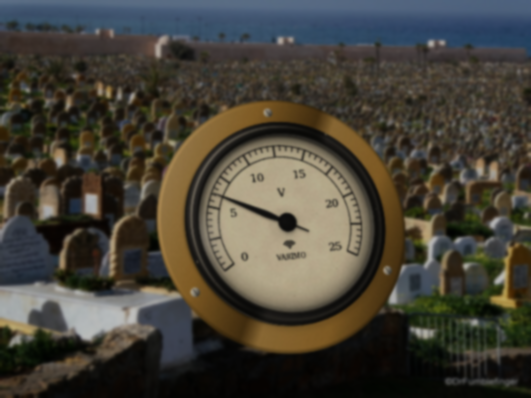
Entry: 6
